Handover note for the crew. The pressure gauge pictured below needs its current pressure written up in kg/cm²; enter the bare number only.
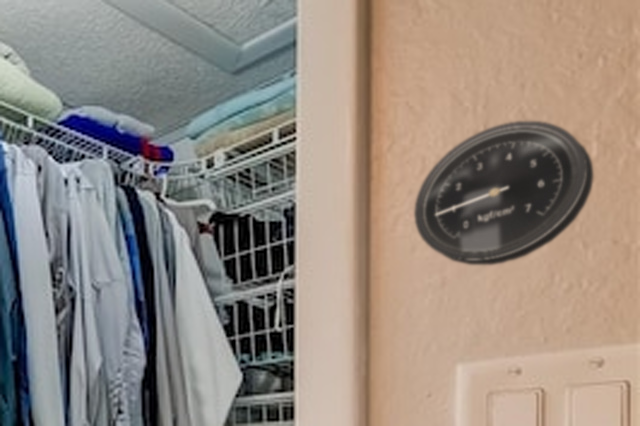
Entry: 1
